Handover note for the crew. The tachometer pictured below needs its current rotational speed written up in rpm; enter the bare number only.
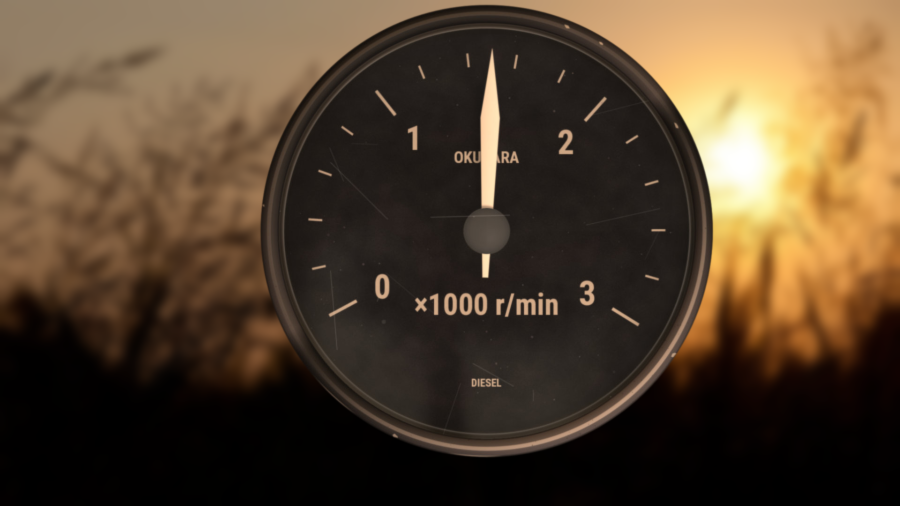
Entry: 1500
